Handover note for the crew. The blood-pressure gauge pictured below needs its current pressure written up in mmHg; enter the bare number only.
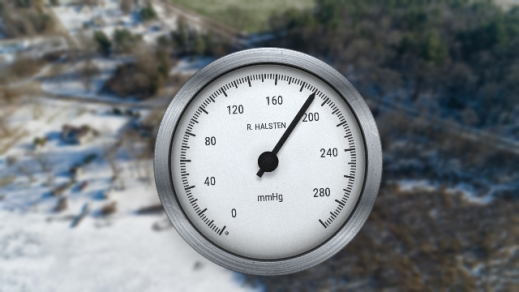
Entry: 190
